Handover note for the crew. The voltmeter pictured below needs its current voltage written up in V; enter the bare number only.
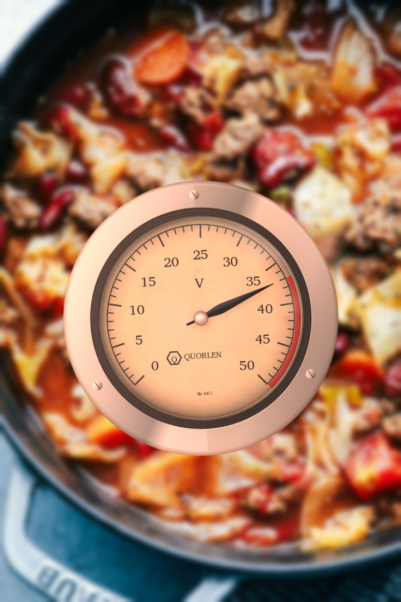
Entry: 37
